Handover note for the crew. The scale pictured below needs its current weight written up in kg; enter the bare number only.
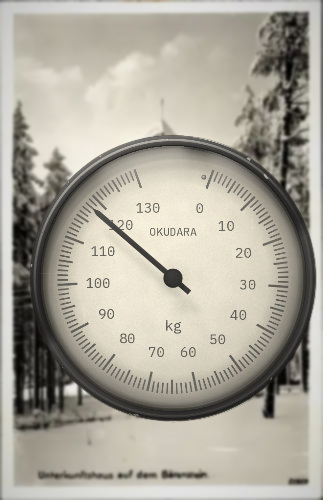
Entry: 118
